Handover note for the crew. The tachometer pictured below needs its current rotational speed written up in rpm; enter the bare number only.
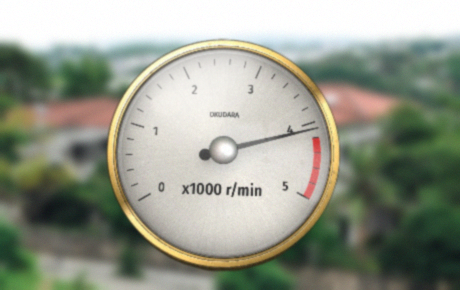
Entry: 4100
